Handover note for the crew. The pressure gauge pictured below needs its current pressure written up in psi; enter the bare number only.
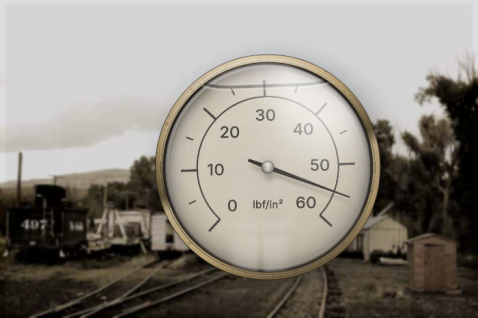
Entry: 55
